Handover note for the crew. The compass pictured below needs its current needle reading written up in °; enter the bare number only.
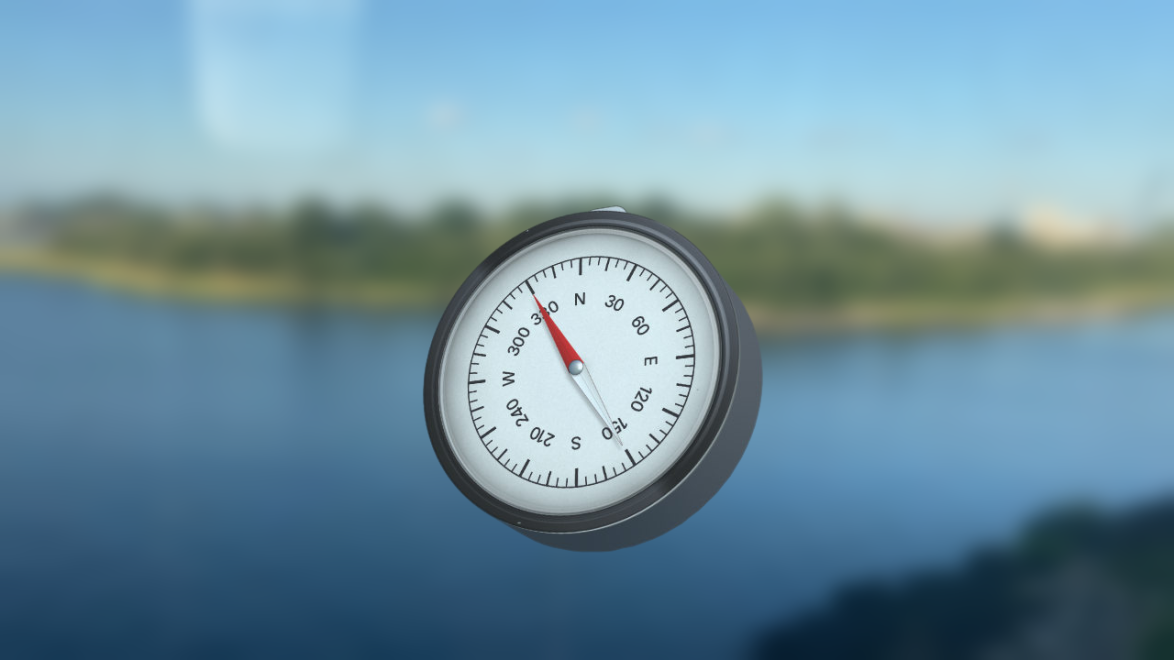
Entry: 330
